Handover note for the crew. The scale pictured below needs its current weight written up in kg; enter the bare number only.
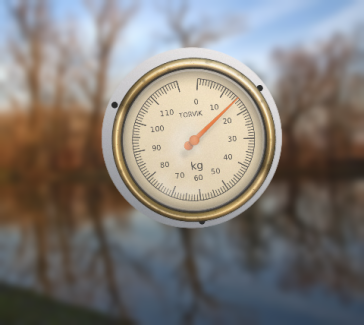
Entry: 15
